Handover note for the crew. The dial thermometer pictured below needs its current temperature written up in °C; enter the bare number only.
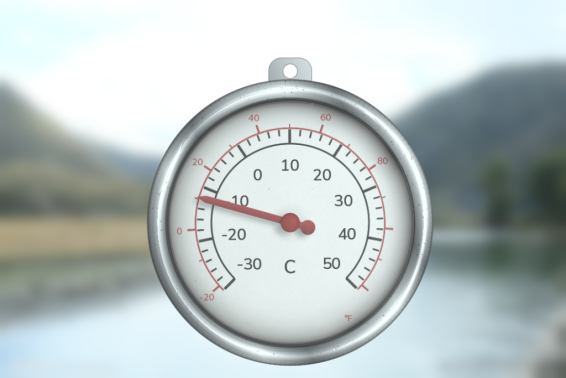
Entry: -12
